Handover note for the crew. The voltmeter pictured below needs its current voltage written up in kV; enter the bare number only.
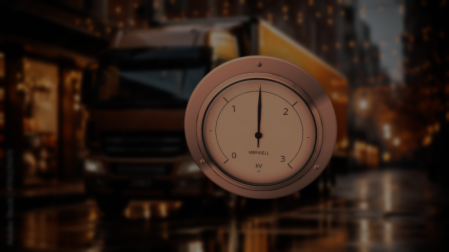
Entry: 1.5
